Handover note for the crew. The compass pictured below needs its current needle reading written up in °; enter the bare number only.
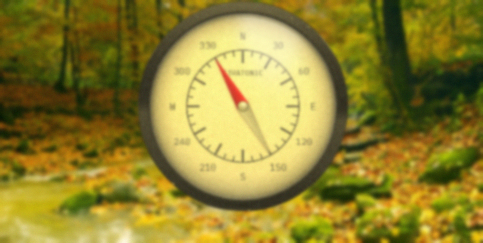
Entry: 330
